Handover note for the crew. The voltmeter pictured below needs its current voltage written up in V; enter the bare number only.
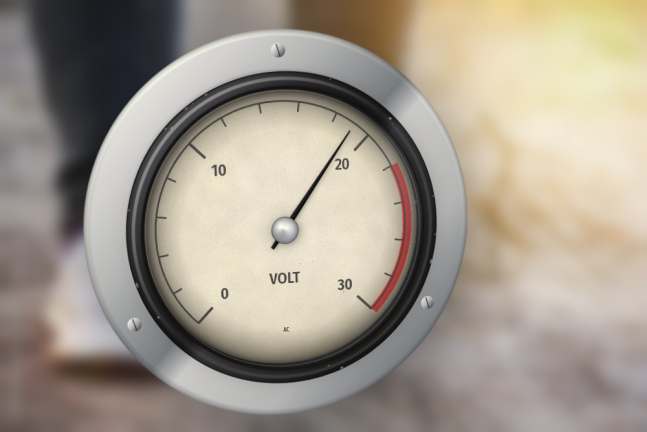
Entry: 19
